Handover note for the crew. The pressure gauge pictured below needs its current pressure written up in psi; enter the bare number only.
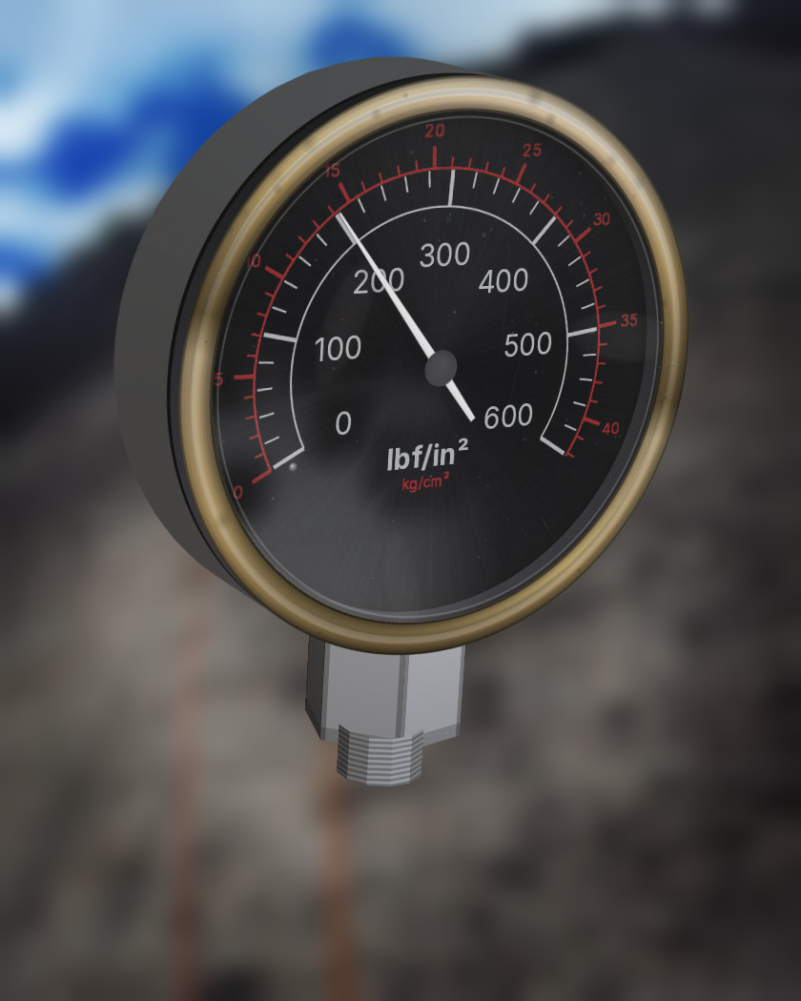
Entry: 200
